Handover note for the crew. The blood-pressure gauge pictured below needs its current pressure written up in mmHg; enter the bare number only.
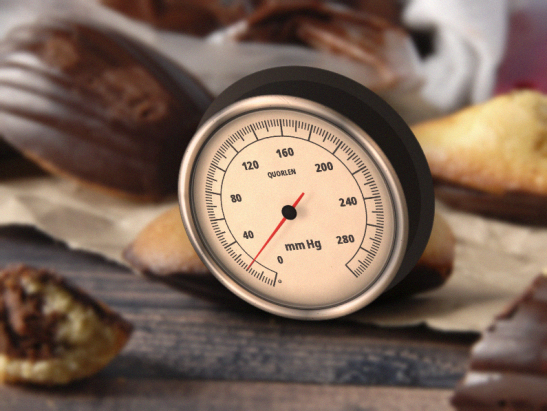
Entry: 20
